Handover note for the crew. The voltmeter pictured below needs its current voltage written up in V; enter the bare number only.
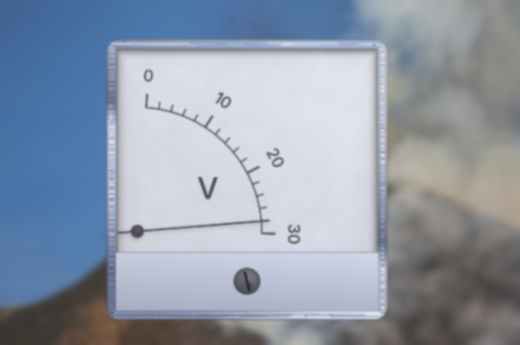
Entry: 28
